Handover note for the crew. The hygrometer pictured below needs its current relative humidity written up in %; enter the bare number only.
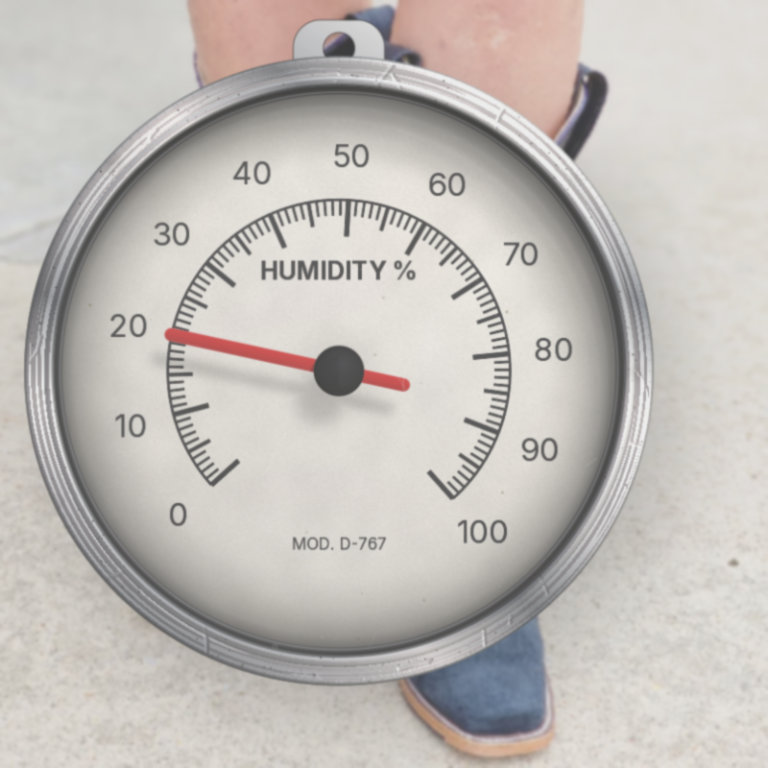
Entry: 20
